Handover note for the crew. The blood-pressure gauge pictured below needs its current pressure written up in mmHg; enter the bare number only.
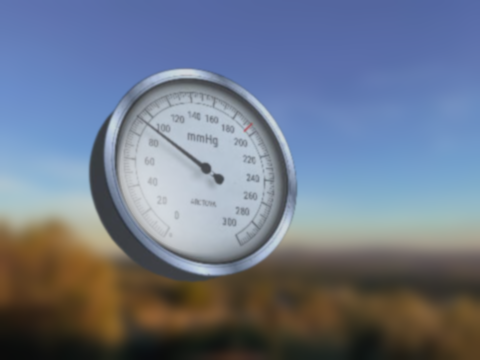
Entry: 90
